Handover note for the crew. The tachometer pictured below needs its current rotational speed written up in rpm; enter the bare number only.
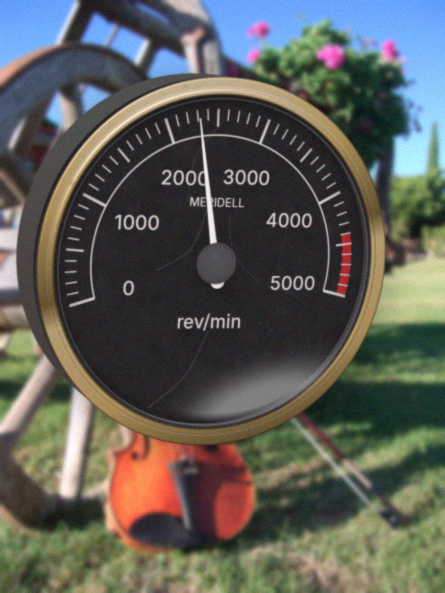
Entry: 2300
